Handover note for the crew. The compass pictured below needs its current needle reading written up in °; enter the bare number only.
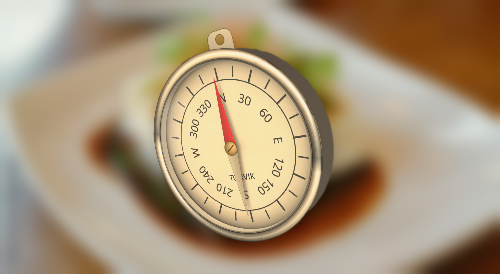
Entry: 0
